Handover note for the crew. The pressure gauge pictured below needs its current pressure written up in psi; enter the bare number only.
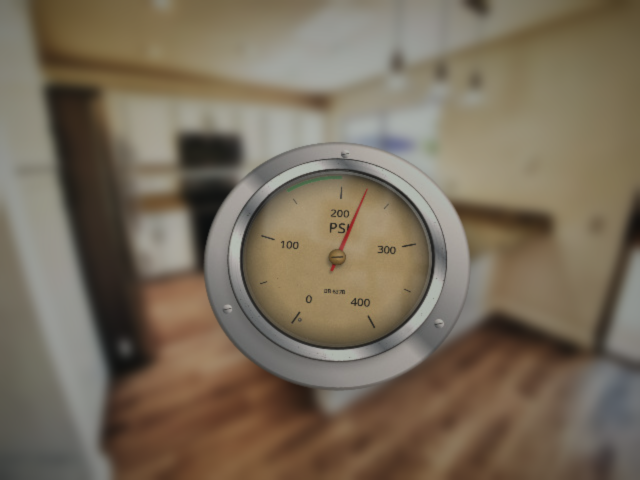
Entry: 225
